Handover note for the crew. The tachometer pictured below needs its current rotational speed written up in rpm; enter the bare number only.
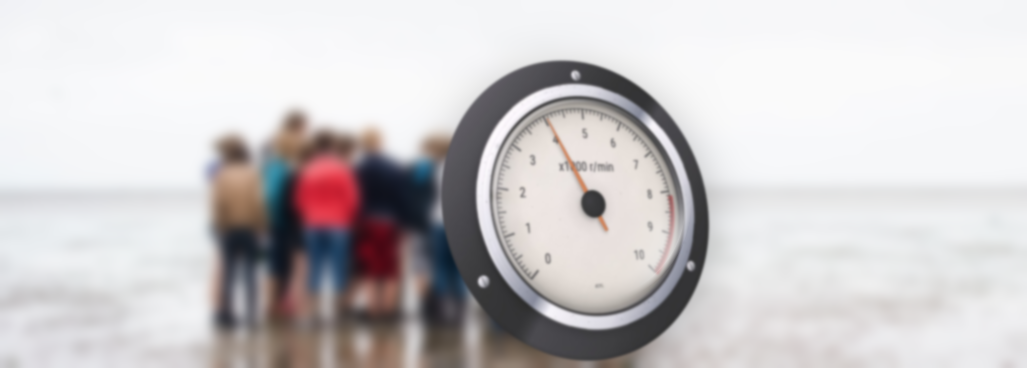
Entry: 4000
